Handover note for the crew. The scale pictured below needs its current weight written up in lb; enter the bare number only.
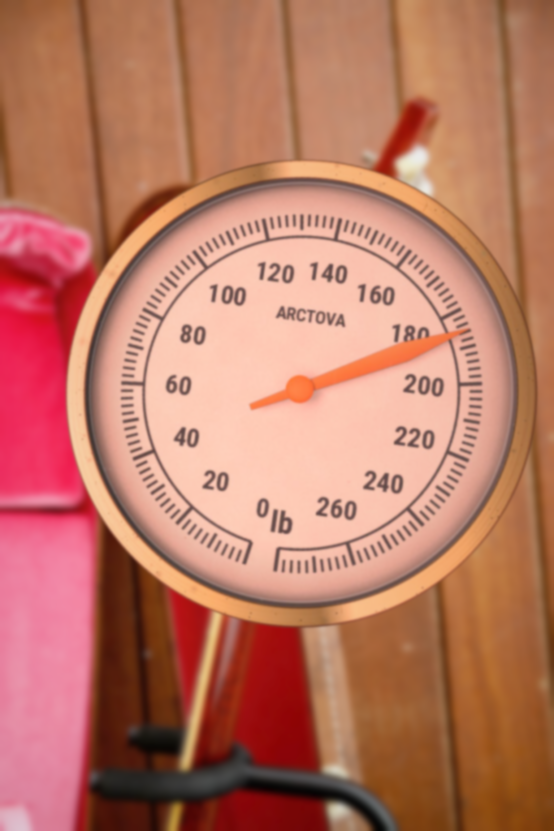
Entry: 186
